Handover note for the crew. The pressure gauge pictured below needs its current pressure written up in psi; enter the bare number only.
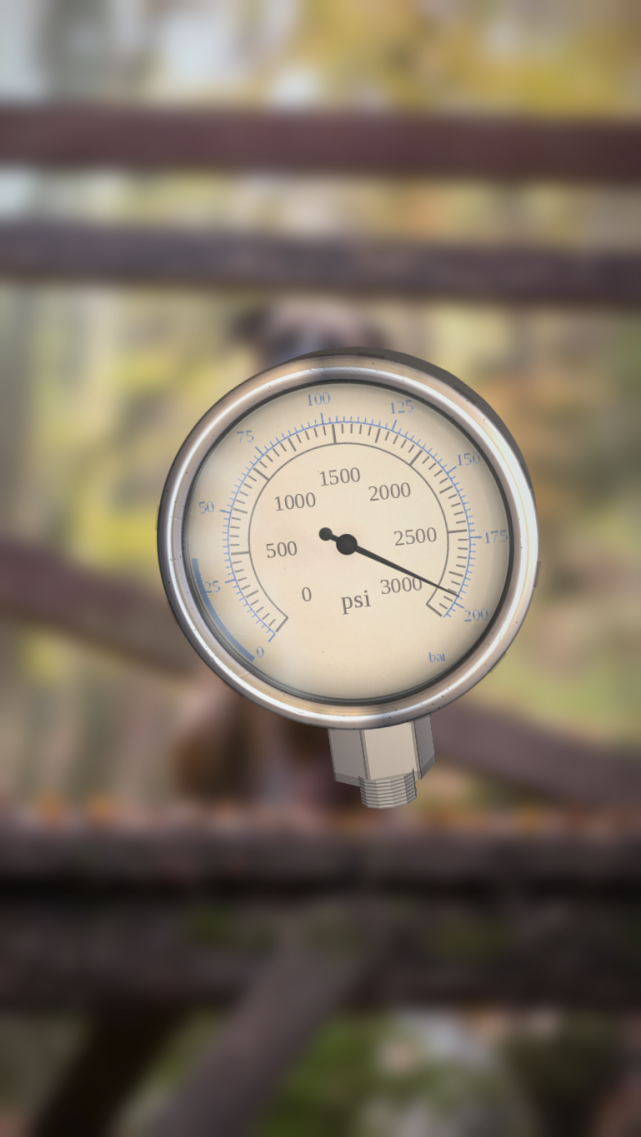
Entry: 2850
